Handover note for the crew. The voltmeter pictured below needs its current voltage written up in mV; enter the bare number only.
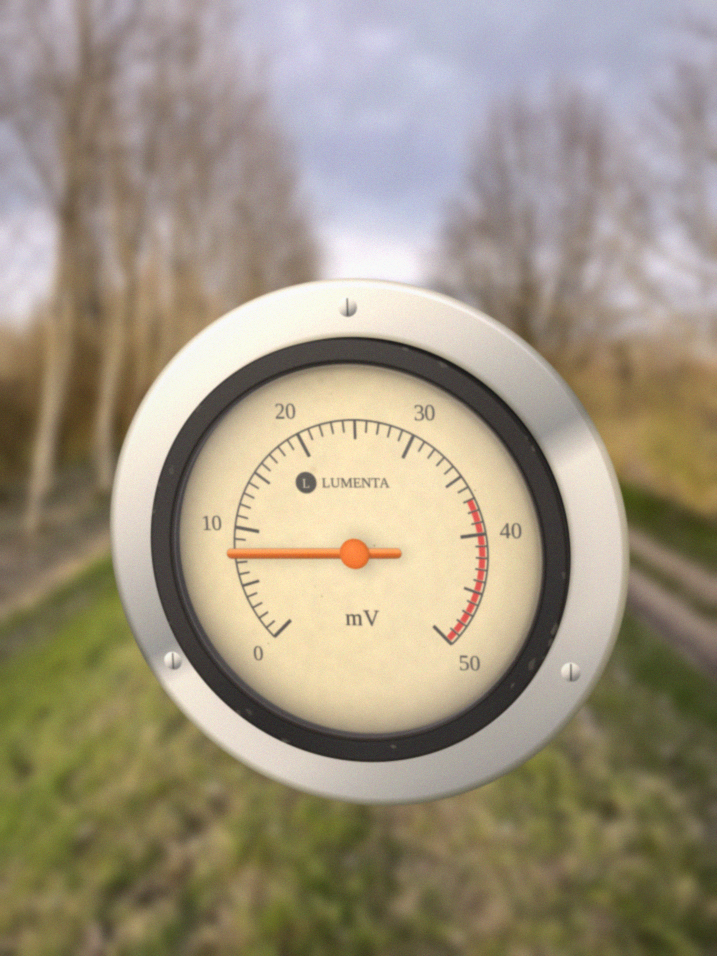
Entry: 8
